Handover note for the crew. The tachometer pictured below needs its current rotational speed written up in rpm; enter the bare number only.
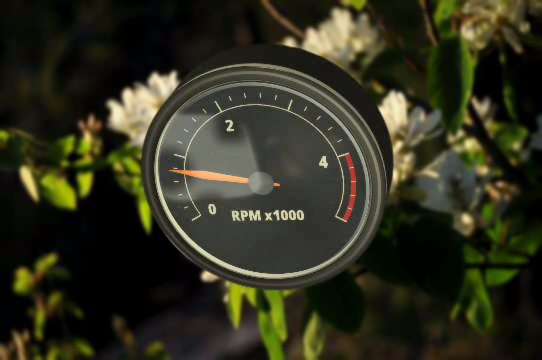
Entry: 800
